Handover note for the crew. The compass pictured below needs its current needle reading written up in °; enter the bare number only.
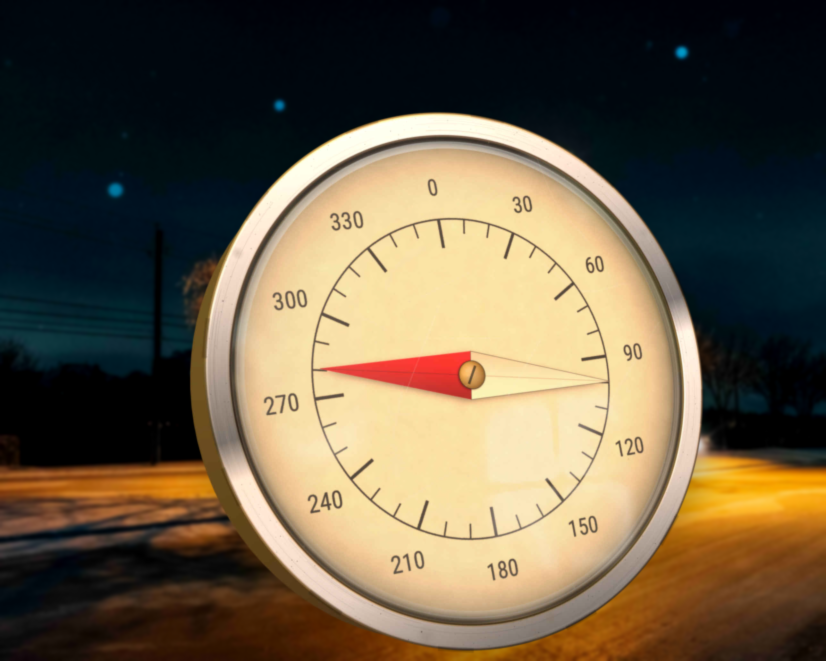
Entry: 280
